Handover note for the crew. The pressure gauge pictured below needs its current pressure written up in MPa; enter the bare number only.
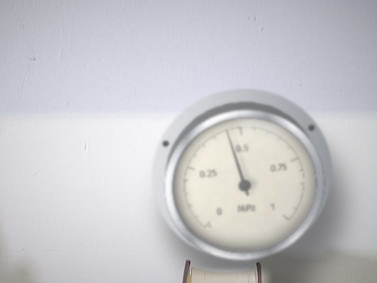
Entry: 0.45
